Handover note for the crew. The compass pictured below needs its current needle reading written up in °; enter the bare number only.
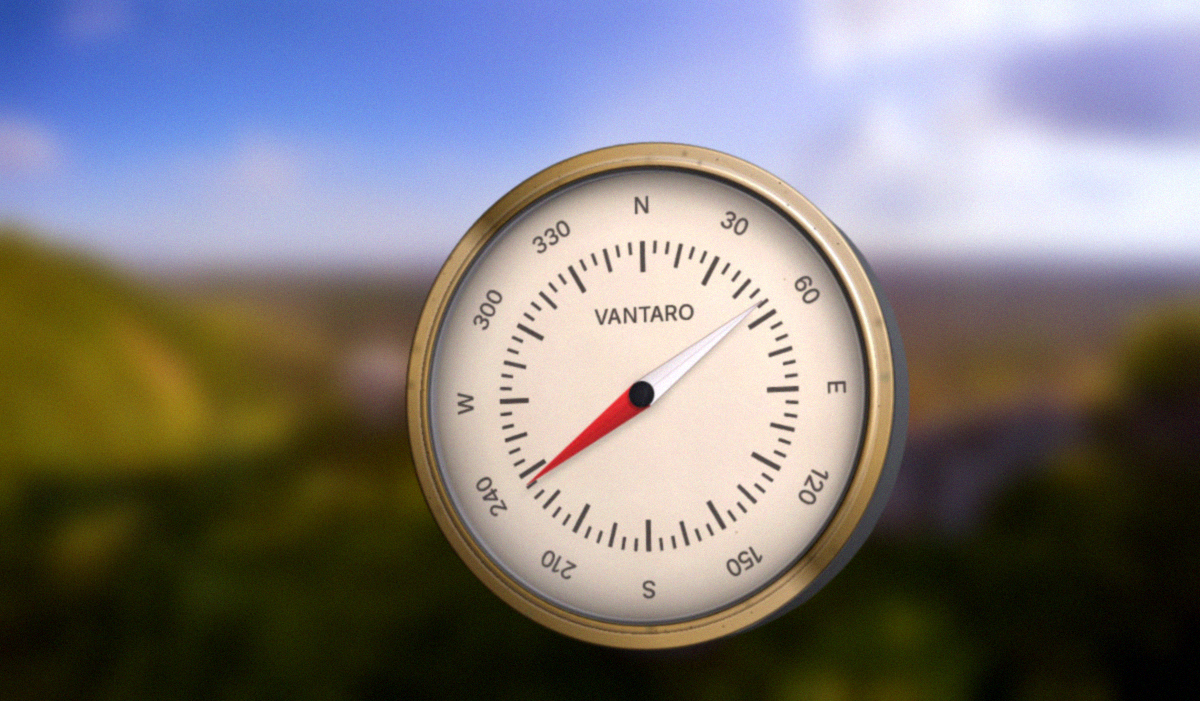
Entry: 235
